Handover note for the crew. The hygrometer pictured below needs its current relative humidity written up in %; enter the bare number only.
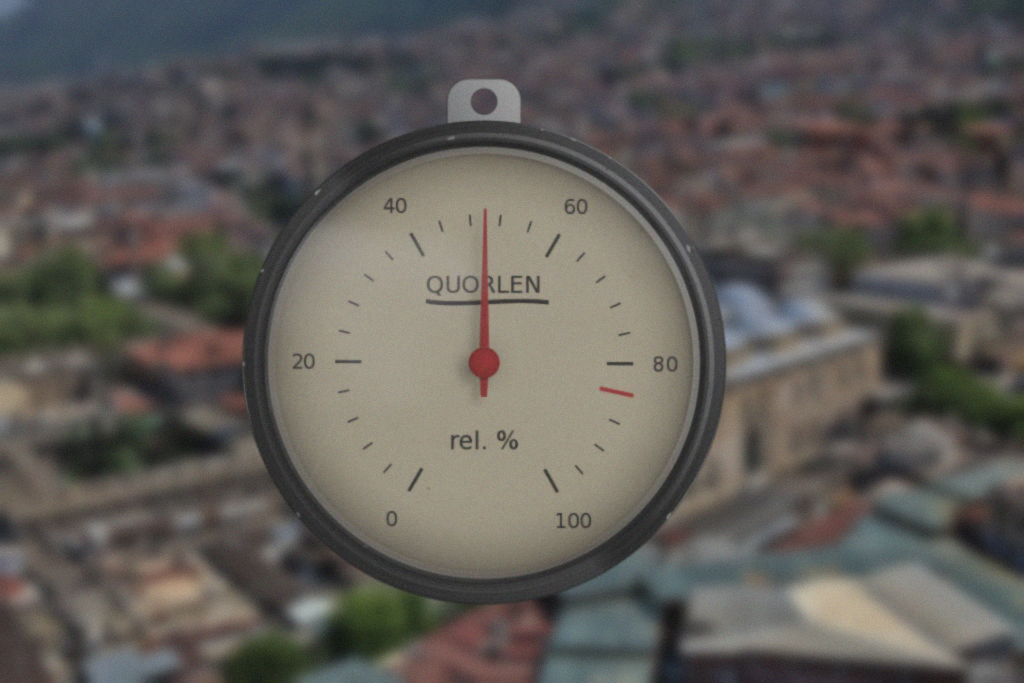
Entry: 50
